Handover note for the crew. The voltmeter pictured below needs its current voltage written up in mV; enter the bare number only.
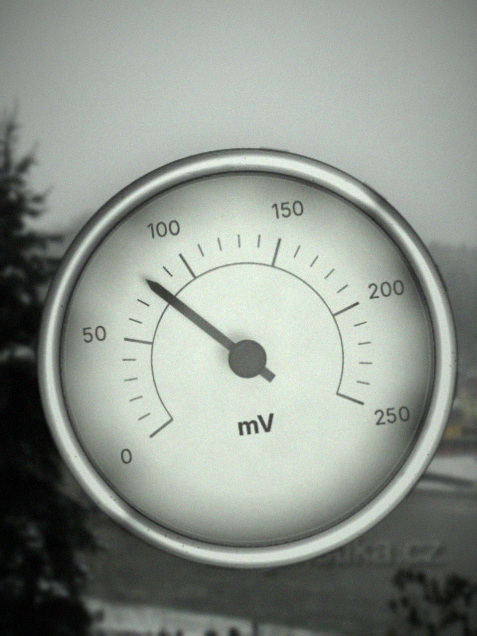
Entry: 80
